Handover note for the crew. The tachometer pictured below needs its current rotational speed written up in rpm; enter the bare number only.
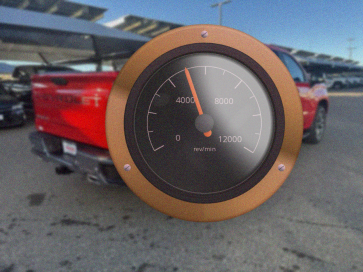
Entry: 5000
